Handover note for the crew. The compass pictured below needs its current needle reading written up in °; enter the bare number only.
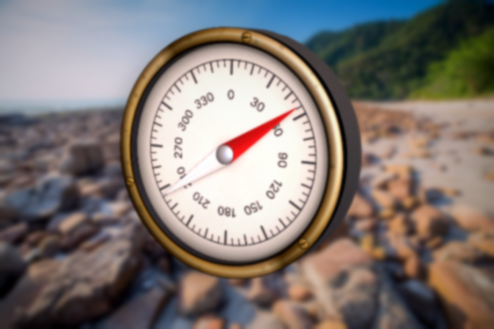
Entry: 55
